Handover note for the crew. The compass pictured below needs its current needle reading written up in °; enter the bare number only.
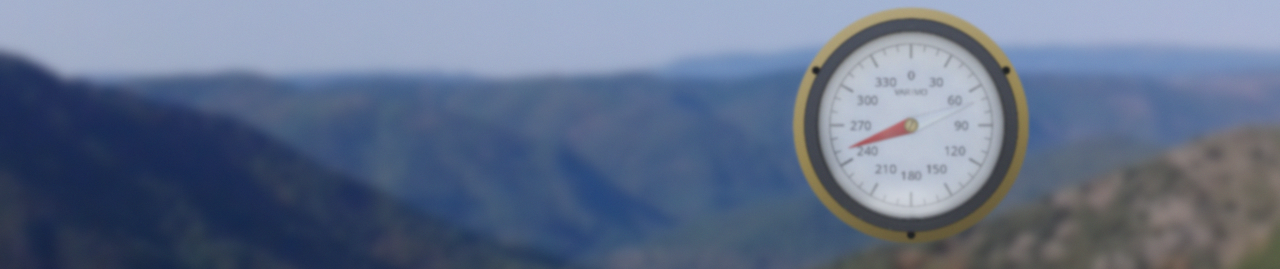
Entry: 250
